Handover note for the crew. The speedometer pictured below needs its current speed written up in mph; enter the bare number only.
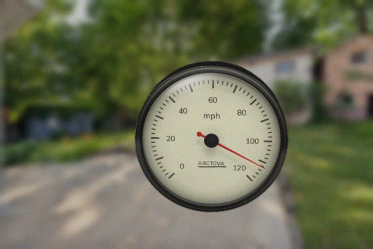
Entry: 112
